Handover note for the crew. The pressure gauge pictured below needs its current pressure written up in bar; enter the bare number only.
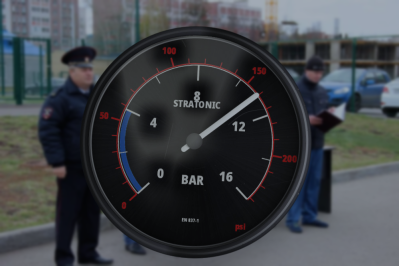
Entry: 11
